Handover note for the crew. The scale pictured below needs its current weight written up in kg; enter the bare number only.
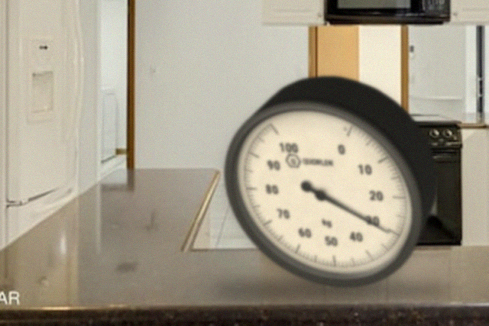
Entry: 30
